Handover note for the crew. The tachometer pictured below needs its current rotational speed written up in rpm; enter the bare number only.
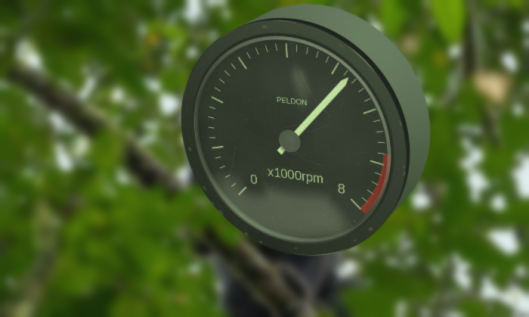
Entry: 5300
